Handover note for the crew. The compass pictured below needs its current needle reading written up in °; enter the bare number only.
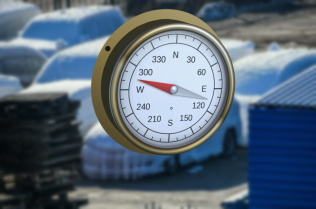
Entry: 285
